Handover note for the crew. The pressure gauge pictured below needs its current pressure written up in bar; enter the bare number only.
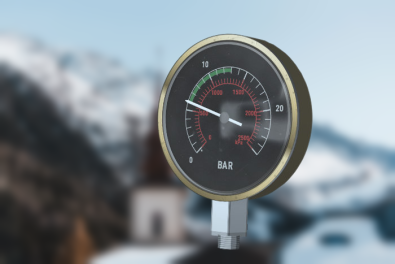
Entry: 6
